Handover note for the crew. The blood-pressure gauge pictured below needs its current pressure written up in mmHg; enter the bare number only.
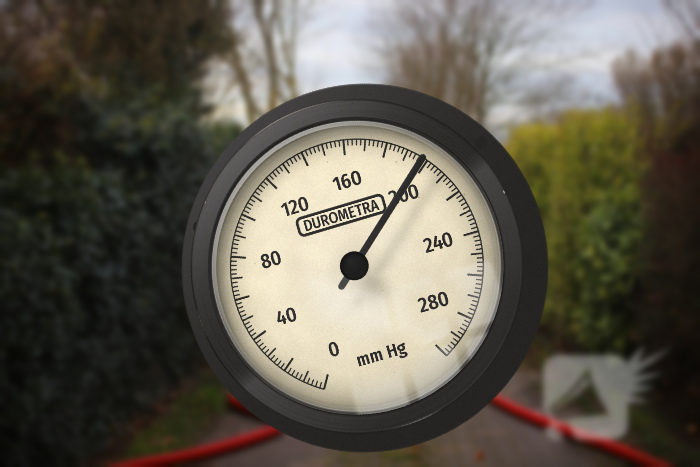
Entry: 198
